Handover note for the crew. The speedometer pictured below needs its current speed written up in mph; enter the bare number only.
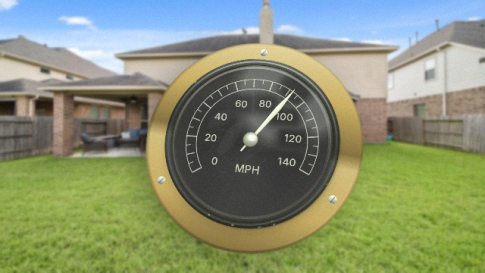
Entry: 92.5
